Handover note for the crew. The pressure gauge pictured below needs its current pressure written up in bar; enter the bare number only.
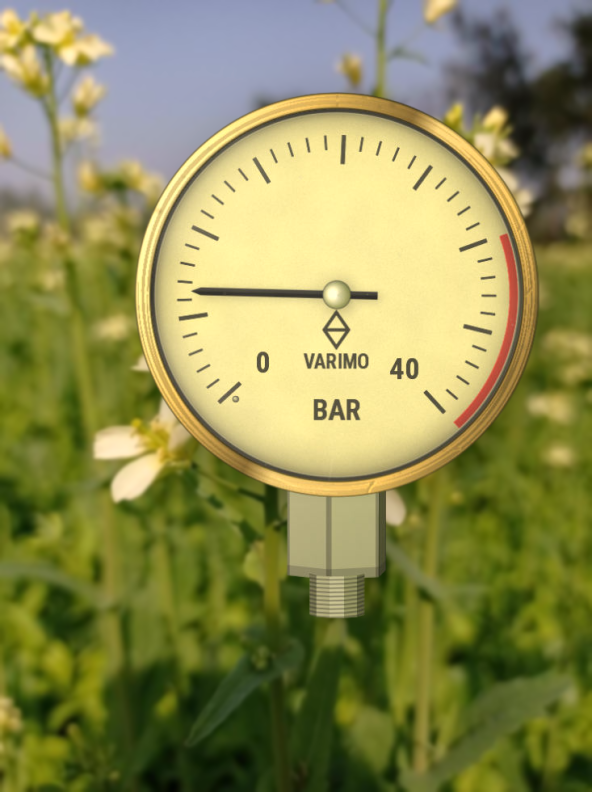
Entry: 6.5
